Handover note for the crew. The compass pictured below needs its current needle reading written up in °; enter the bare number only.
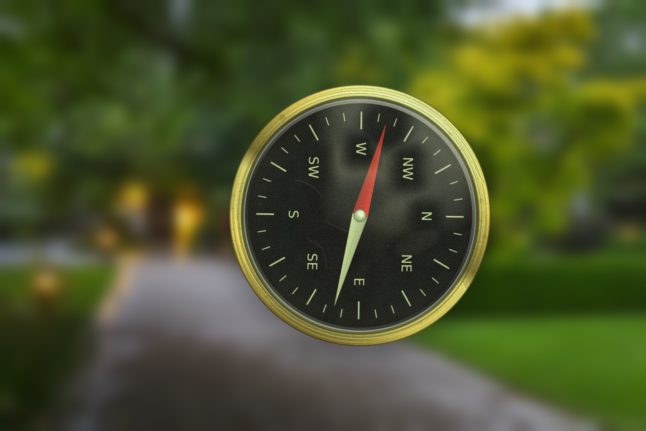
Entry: 285
